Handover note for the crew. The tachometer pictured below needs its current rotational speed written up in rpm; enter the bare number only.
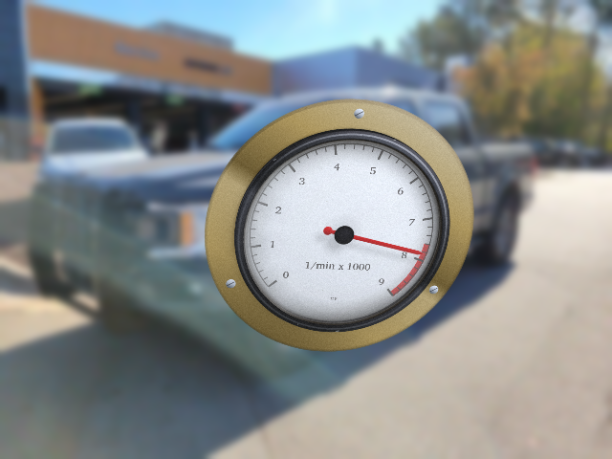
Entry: 7800
